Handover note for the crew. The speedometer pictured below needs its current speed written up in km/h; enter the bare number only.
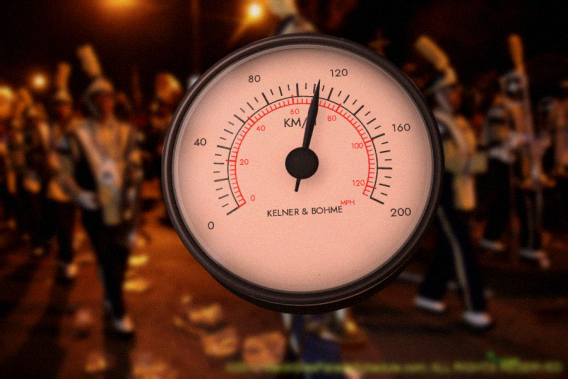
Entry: 112.5
